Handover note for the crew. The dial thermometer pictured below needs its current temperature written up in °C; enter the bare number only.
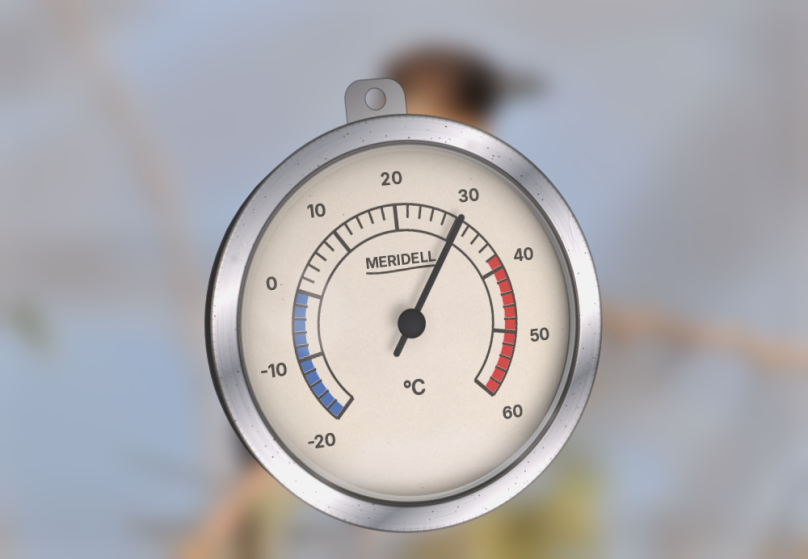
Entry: 30
